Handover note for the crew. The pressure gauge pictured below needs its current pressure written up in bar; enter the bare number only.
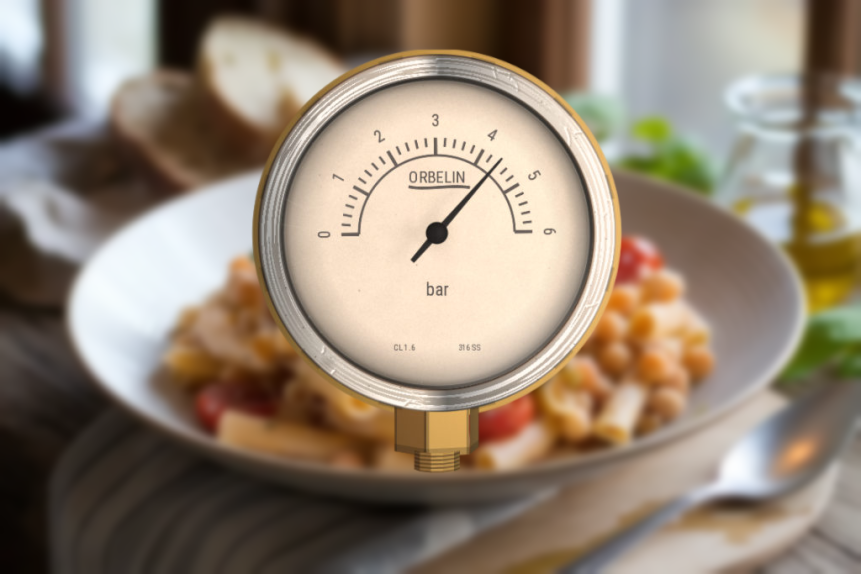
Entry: 4.4
